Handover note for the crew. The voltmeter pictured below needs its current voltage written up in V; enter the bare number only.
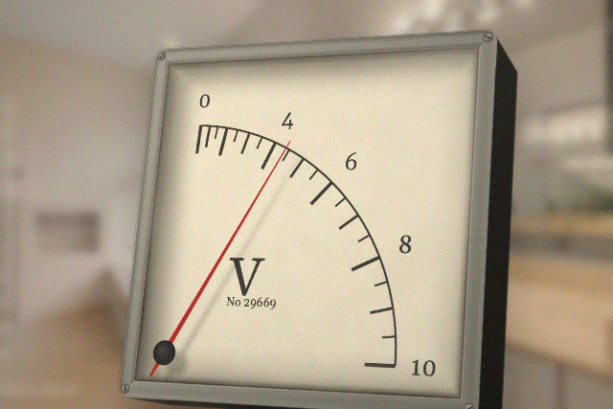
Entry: 4.5
